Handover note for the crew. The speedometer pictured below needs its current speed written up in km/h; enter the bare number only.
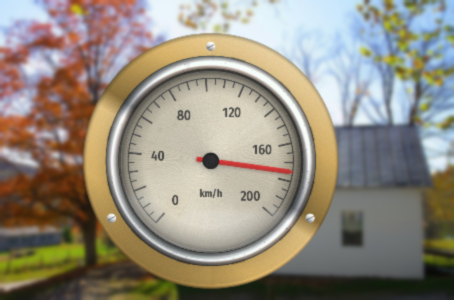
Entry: 175
